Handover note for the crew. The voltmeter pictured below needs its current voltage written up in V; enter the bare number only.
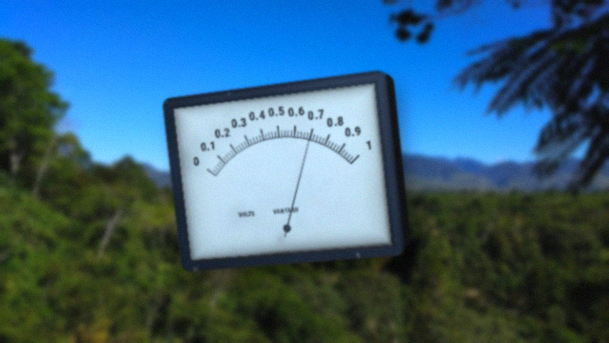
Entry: 0.7
